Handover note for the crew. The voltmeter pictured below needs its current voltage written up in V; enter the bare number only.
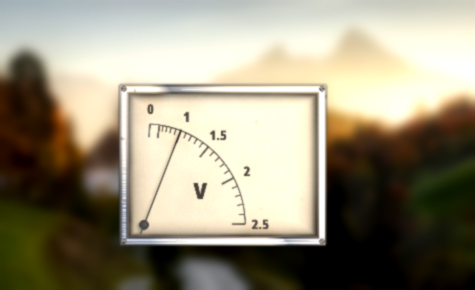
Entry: 1
